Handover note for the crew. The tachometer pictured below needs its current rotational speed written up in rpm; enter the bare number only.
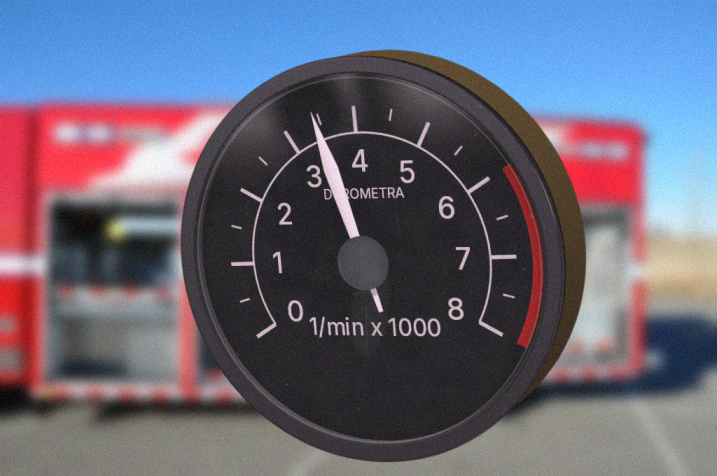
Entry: 3500
